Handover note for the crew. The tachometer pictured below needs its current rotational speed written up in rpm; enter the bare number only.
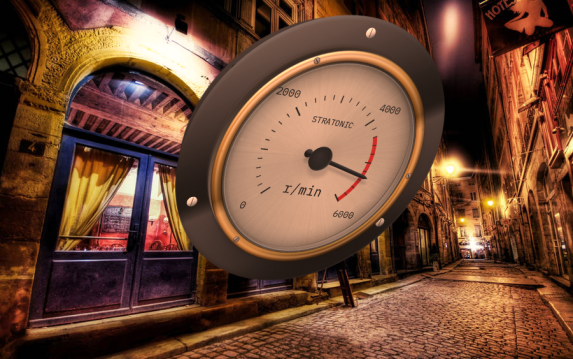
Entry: 5300
